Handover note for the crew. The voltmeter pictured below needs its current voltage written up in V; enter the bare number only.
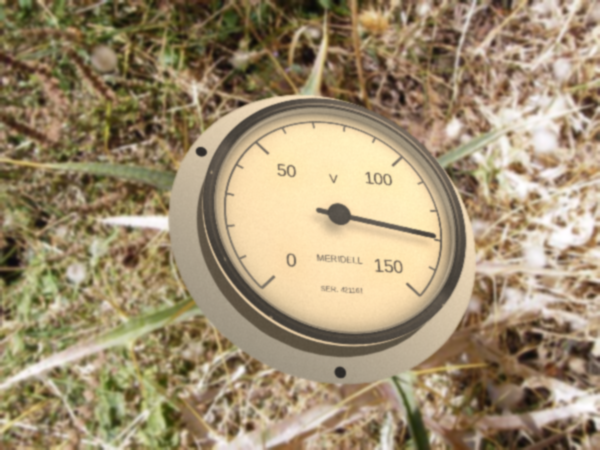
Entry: 130
